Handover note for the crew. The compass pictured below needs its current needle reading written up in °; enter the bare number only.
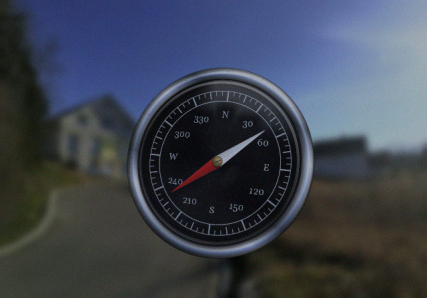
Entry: 230
